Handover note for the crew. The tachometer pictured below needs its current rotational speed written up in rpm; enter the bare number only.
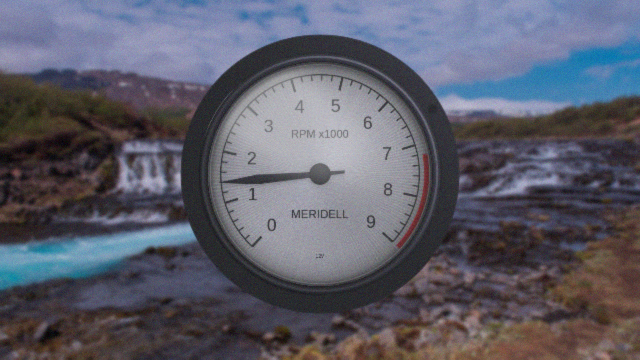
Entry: 1400
